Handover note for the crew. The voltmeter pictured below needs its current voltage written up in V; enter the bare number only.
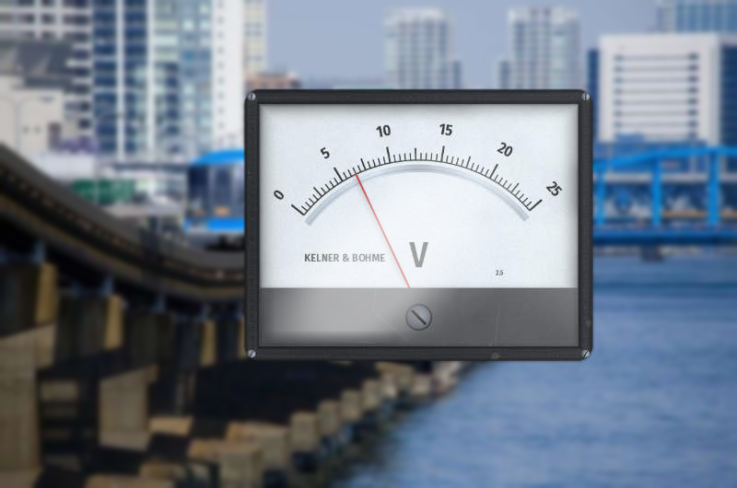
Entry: 6.5
